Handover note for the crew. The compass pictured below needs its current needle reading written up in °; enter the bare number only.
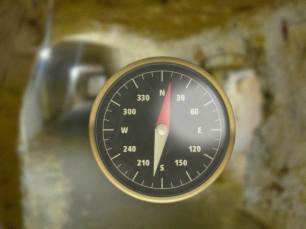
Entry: 10
